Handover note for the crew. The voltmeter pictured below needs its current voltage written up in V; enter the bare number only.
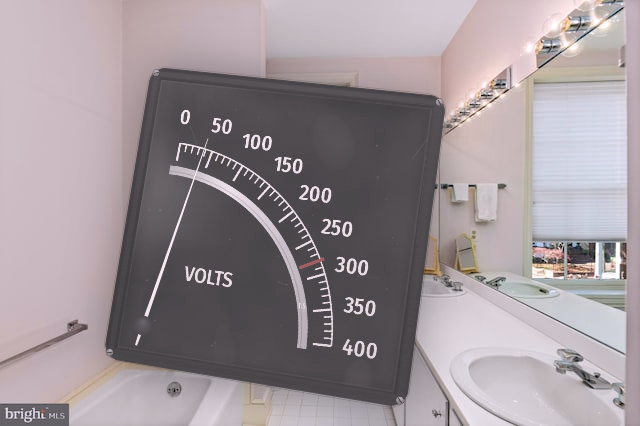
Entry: 40
